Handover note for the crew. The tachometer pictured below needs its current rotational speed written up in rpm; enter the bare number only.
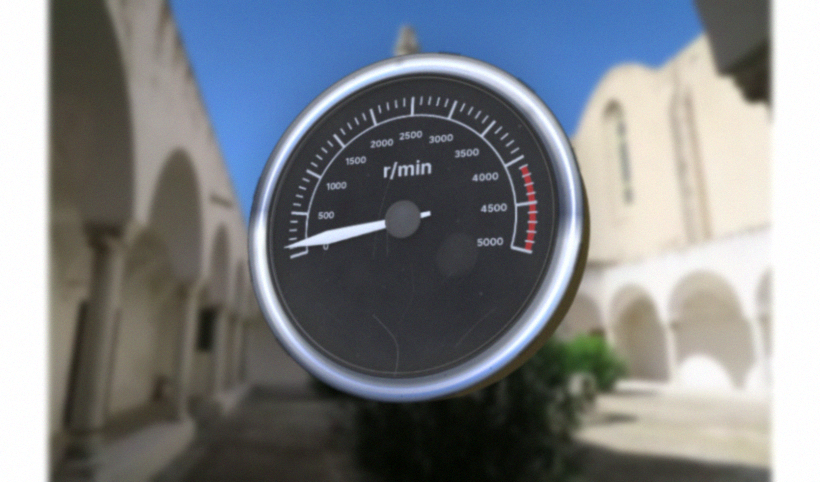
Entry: 100
